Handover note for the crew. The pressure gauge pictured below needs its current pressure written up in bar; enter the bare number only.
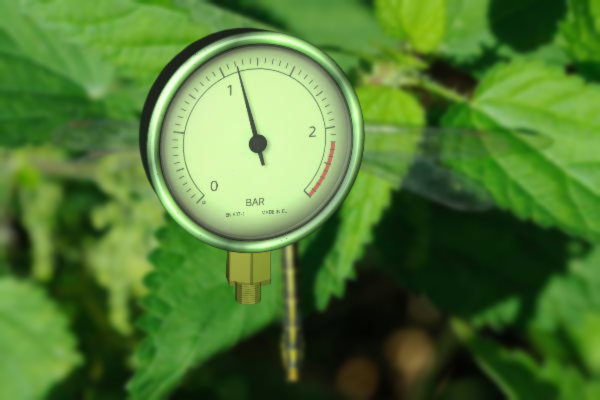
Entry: 1.1
